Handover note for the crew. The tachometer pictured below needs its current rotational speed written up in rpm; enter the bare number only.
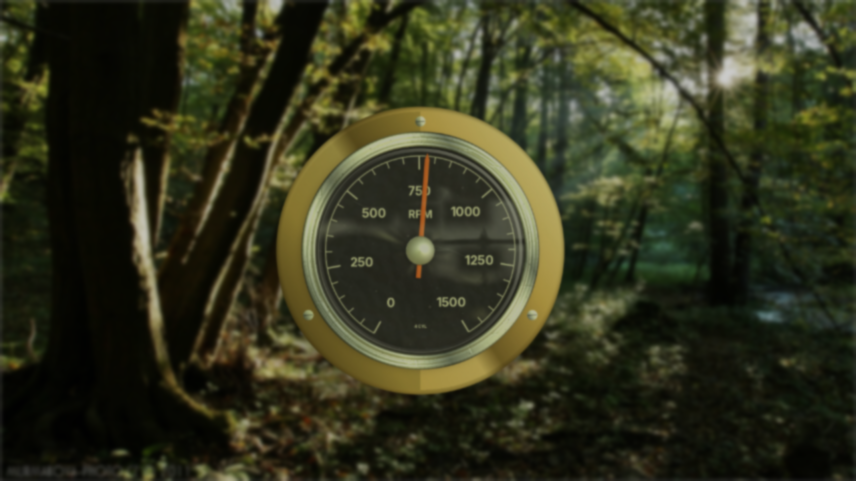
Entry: 775
